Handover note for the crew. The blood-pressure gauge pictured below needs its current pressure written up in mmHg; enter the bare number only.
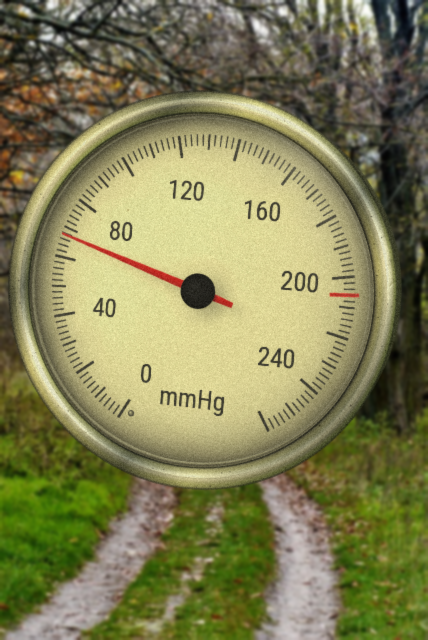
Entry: 68
